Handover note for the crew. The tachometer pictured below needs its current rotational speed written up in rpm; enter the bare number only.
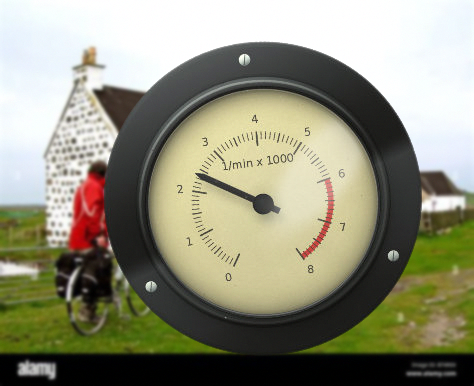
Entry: 2400
